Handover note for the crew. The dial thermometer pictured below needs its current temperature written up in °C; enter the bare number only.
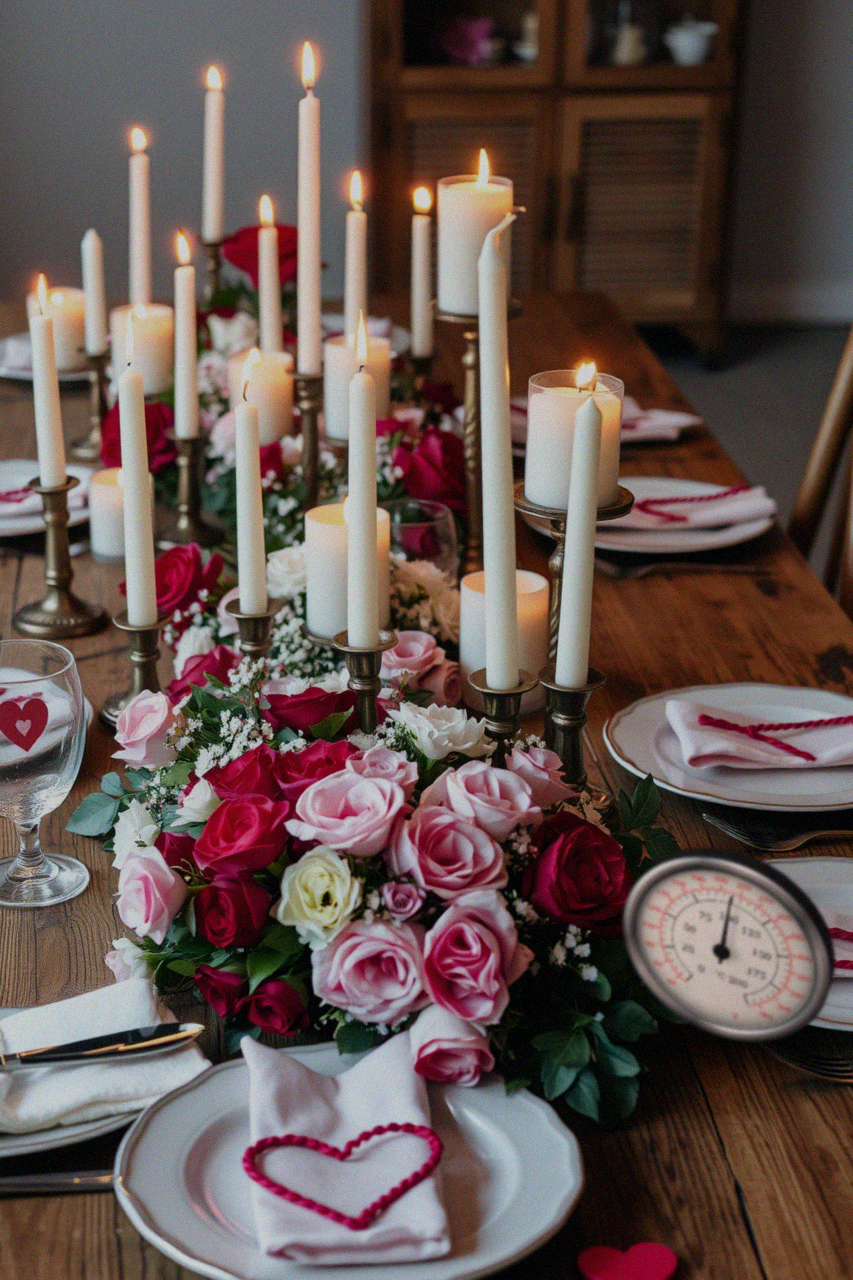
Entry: 100
